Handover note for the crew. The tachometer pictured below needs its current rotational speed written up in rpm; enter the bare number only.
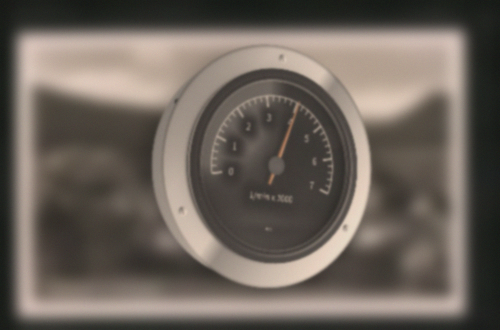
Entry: 4000
